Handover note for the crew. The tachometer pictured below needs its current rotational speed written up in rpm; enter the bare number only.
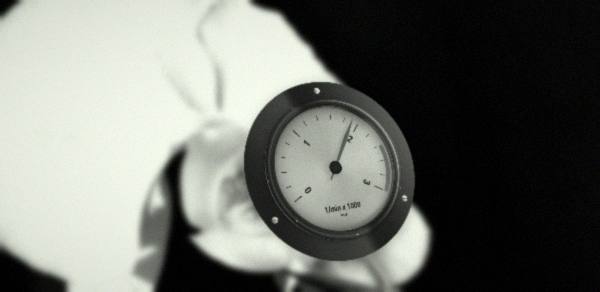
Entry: 1900
